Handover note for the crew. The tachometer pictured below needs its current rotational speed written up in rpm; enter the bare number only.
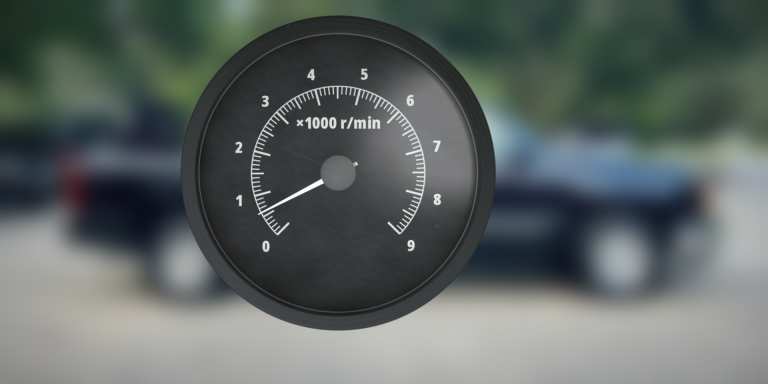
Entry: 600
